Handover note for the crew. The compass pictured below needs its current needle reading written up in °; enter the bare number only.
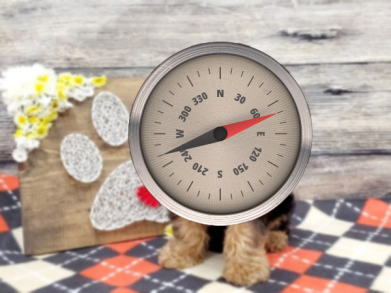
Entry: 70
